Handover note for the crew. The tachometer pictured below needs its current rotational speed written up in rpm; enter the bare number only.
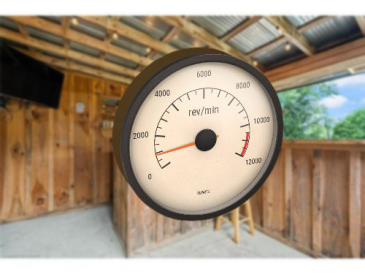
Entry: 1000
